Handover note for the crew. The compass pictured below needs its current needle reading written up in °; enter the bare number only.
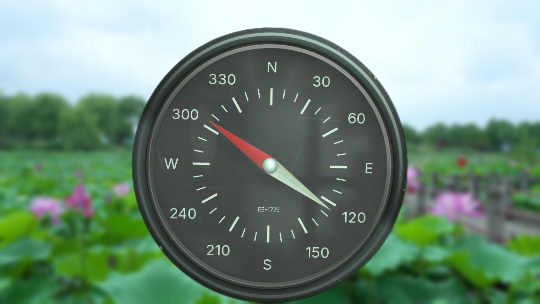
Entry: 305
